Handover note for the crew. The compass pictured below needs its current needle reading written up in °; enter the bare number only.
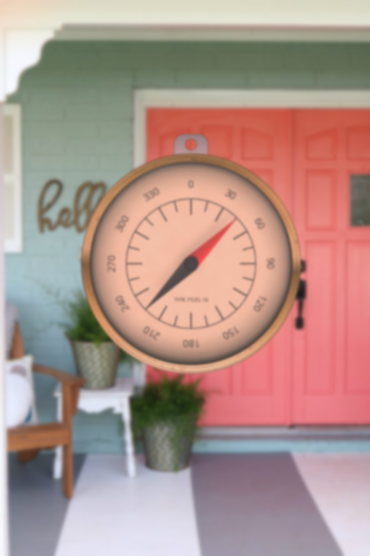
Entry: 45
